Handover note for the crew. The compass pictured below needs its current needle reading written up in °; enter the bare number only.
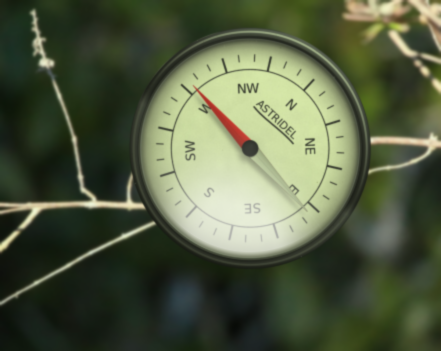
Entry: 275
